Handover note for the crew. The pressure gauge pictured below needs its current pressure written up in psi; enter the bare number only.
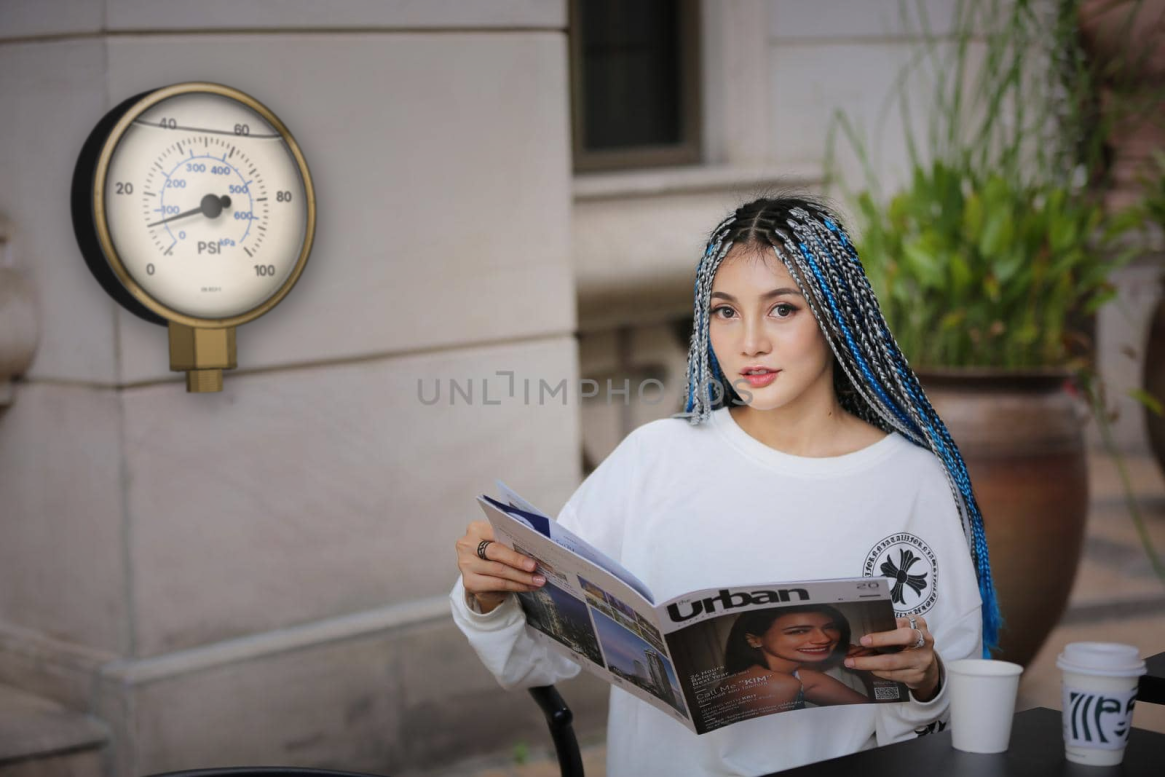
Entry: 10
